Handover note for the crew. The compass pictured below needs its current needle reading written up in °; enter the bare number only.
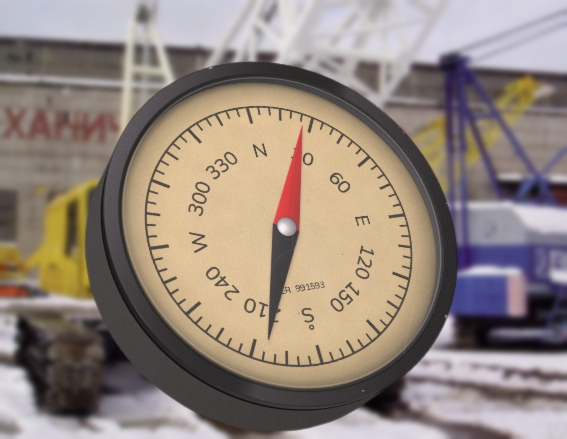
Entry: 25
